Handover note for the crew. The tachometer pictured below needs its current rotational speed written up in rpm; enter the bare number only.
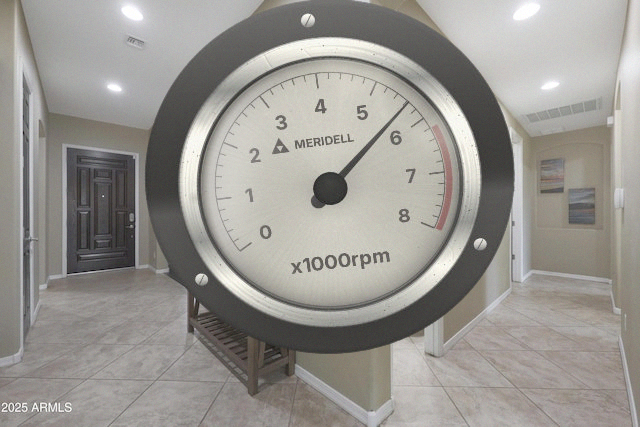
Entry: 5600
